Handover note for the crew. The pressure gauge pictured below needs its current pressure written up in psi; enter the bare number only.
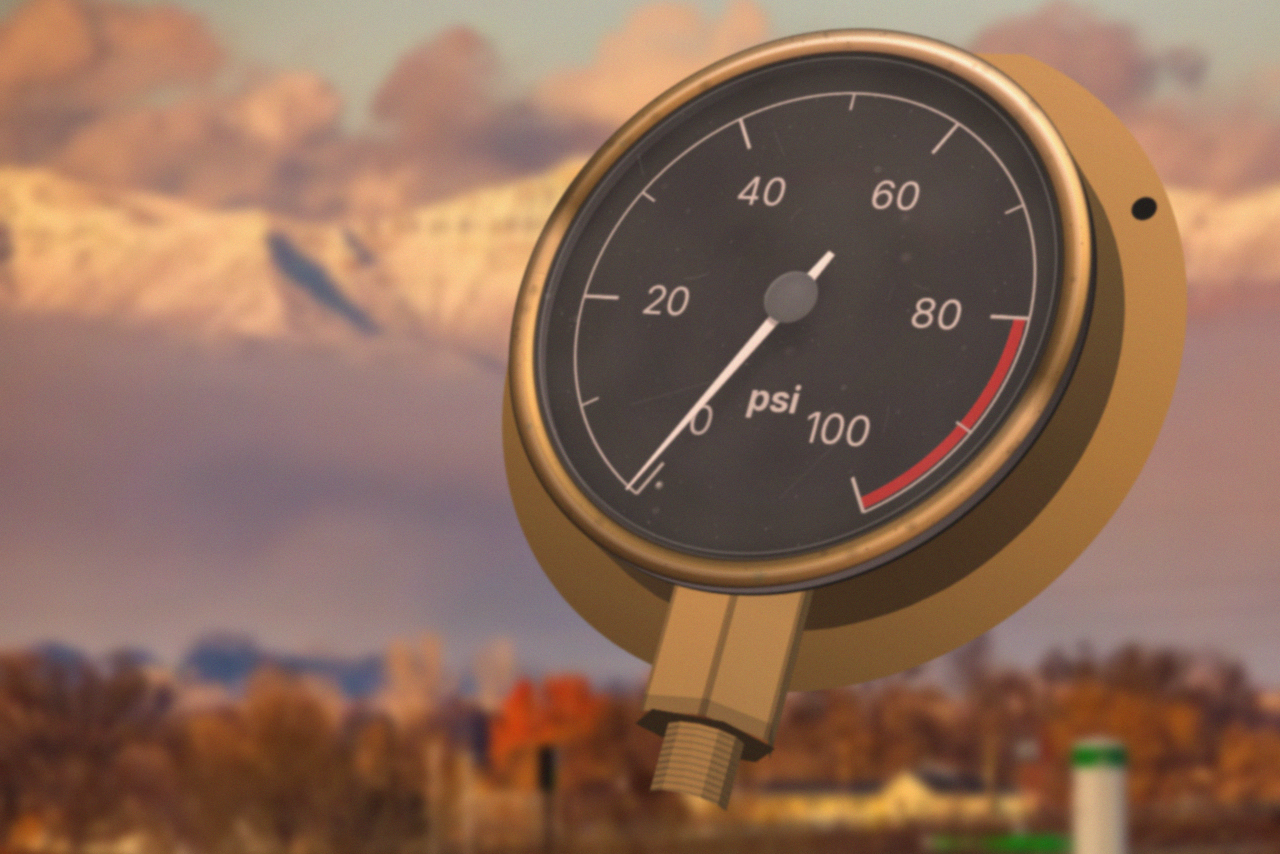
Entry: 0
